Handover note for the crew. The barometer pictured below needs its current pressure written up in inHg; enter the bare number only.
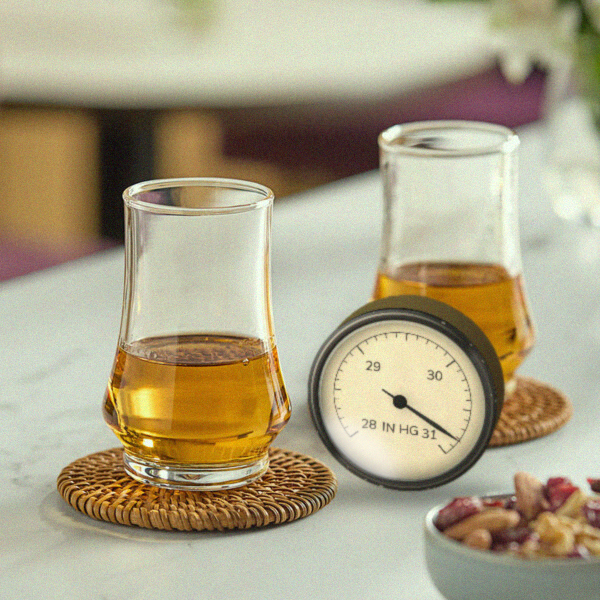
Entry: 30.8
